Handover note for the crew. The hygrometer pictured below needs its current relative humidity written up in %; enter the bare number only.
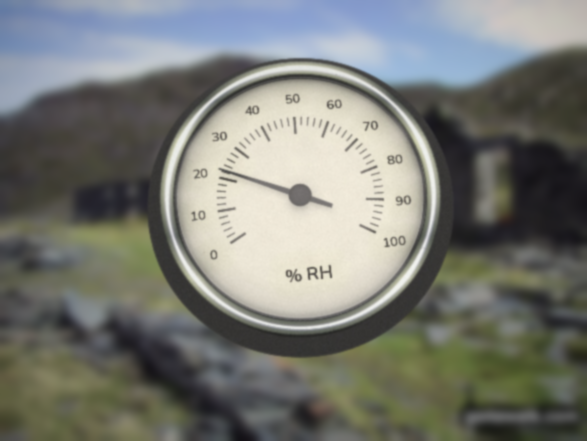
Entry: 22
